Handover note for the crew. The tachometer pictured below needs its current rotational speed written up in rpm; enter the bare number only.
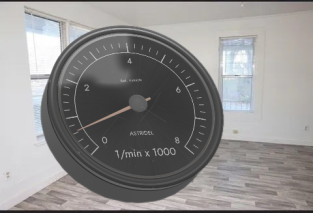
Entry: 600
